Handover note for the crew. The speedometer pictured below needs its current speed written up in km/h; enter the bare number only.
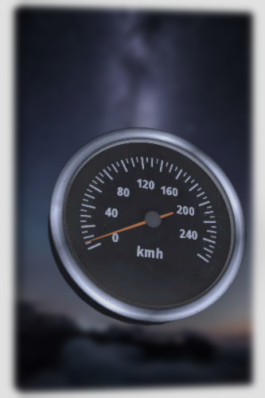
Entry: 5
